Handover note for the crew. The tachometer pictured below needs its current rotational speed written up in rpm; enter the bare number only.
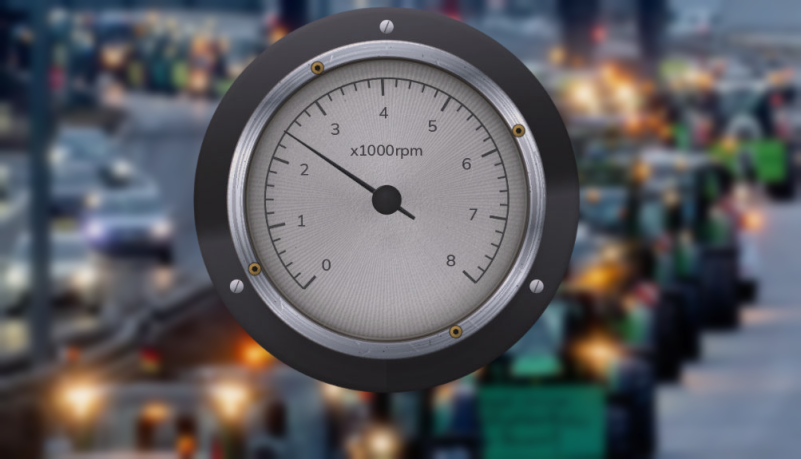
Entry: 2400
